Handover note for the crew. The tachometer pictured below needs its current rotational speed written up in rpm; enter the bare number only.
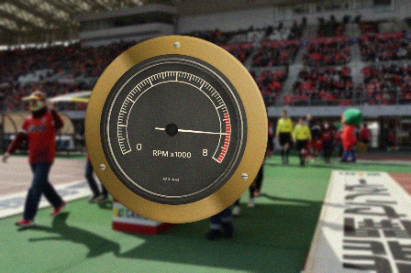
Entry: 7000
